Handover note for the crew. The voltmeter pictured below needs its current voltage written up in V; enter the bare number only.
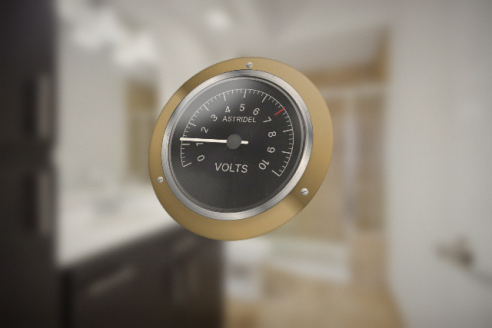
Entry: 1.2
